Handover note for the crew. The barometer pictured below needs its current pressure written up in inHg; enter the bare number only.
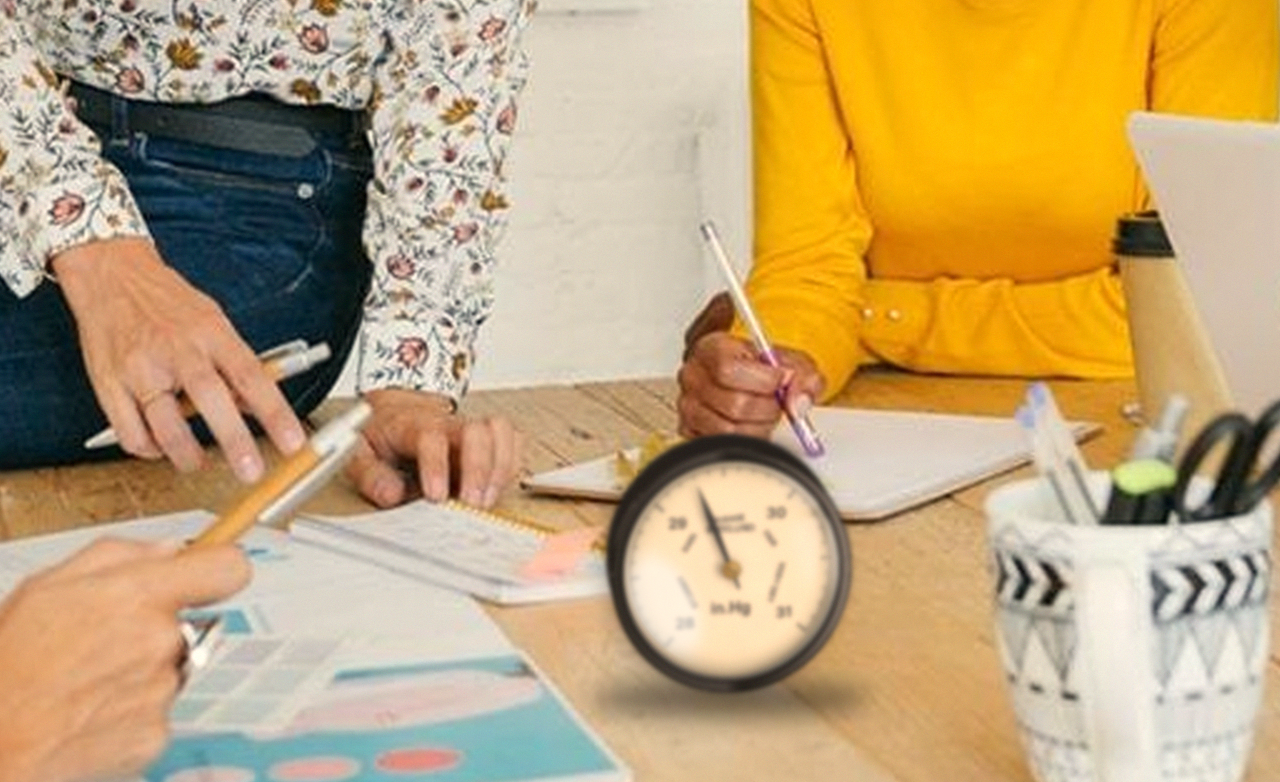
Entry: 29.3
